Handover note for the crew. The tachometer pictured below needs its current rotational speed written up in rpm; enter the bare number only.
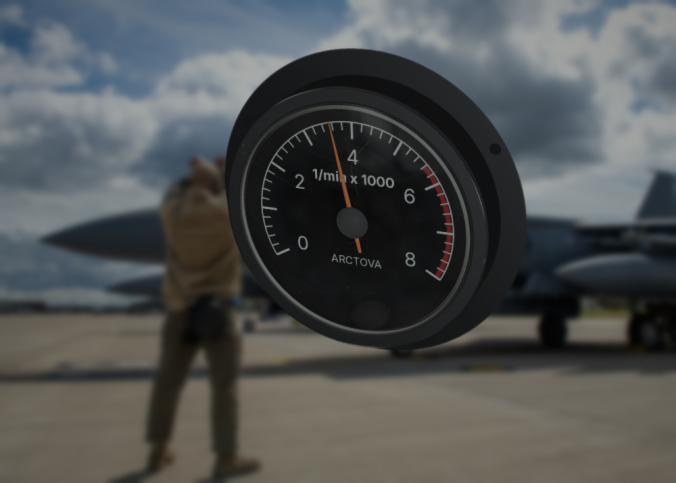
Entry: 3600
